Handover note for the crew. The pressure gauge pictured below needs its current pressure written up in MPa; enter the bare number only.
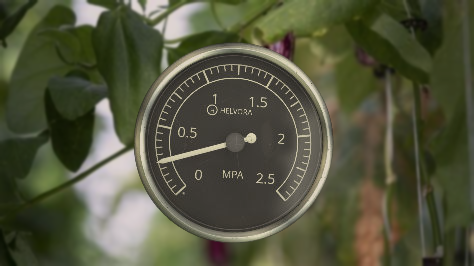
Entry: 0.25
